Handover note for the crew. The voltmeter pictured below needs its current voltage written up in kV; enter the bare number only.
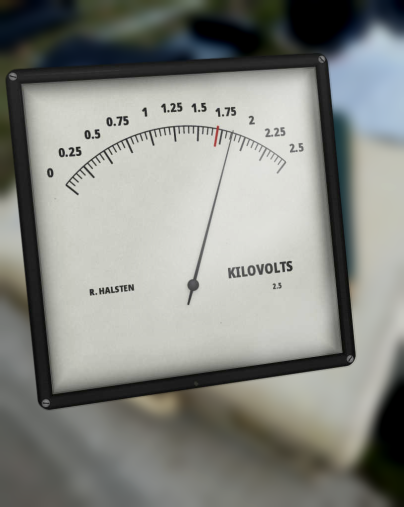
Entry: 1.85
